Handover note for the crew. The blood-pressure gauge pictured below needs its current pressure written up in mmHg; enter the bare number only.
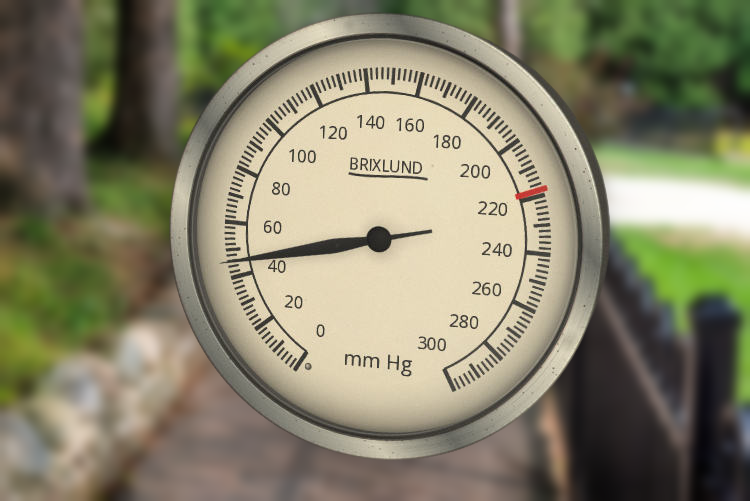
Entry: 46
